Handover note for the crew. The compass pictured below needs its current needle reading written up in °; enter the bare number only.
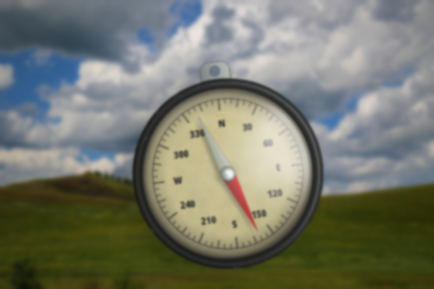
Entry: 160
